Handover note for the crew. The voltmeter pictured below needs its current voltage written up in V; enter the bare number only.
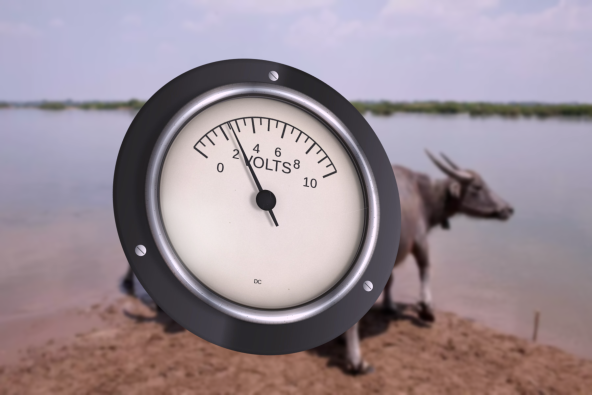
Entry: 2.5
